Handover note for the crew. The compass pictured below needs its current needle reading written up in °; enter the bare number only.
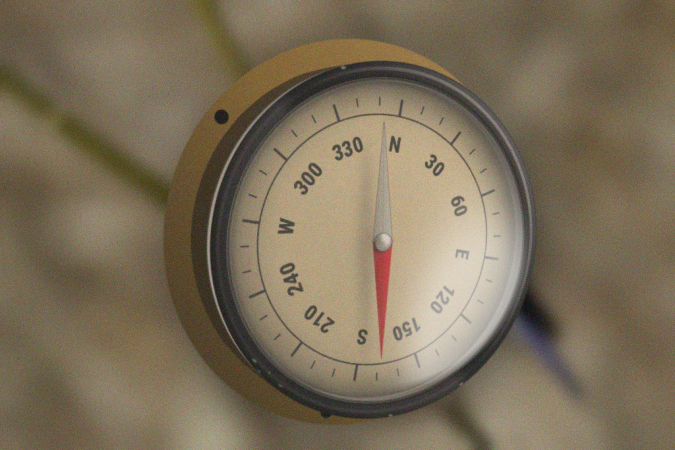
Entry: 170
